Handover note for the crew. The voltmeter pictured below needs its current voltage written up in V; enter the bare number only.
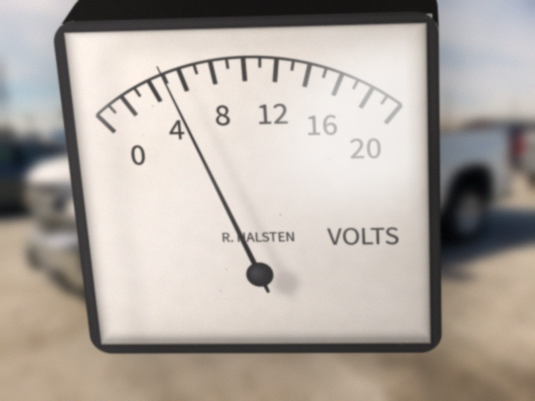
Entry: 5
